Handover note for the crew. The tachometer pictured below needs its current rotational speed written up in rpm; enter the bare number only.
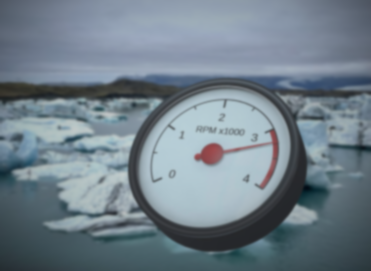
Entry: 3250
